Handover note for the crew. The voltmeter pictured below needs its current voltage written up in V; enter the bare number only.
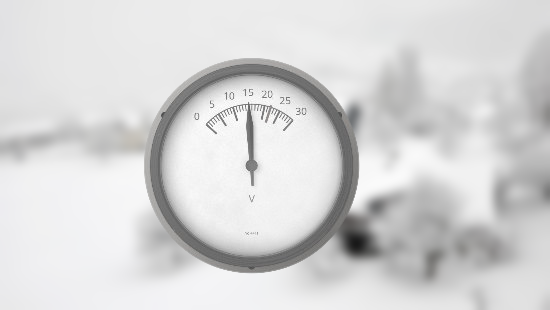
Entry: 15
